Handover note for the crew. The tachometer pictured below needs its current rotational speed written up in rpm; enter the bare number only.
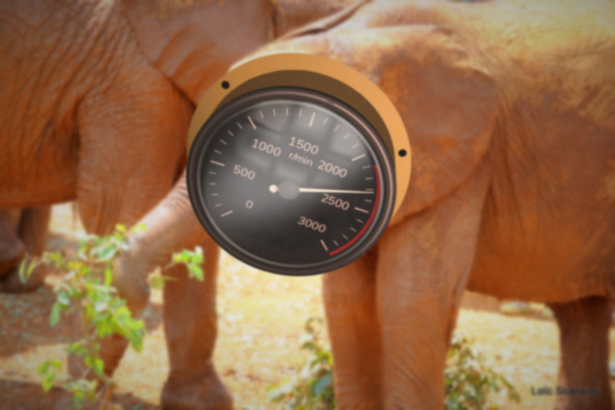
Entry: 2300
